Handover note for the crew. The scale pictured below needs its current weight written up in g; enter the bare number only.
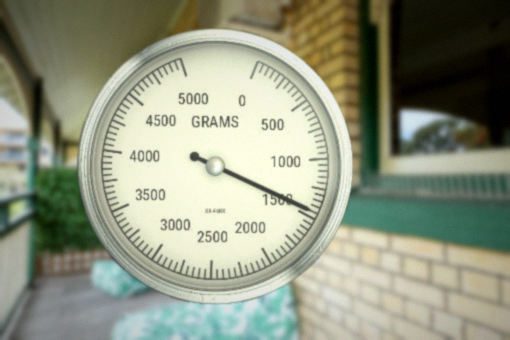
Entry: 1450
